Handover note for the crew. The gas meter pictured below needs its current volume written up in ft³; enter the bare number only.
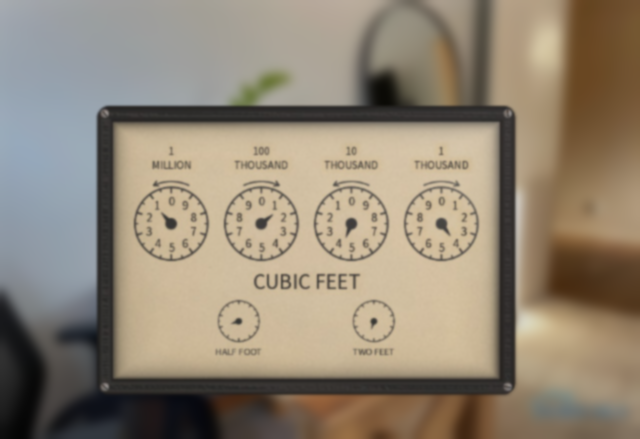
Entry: 114400
